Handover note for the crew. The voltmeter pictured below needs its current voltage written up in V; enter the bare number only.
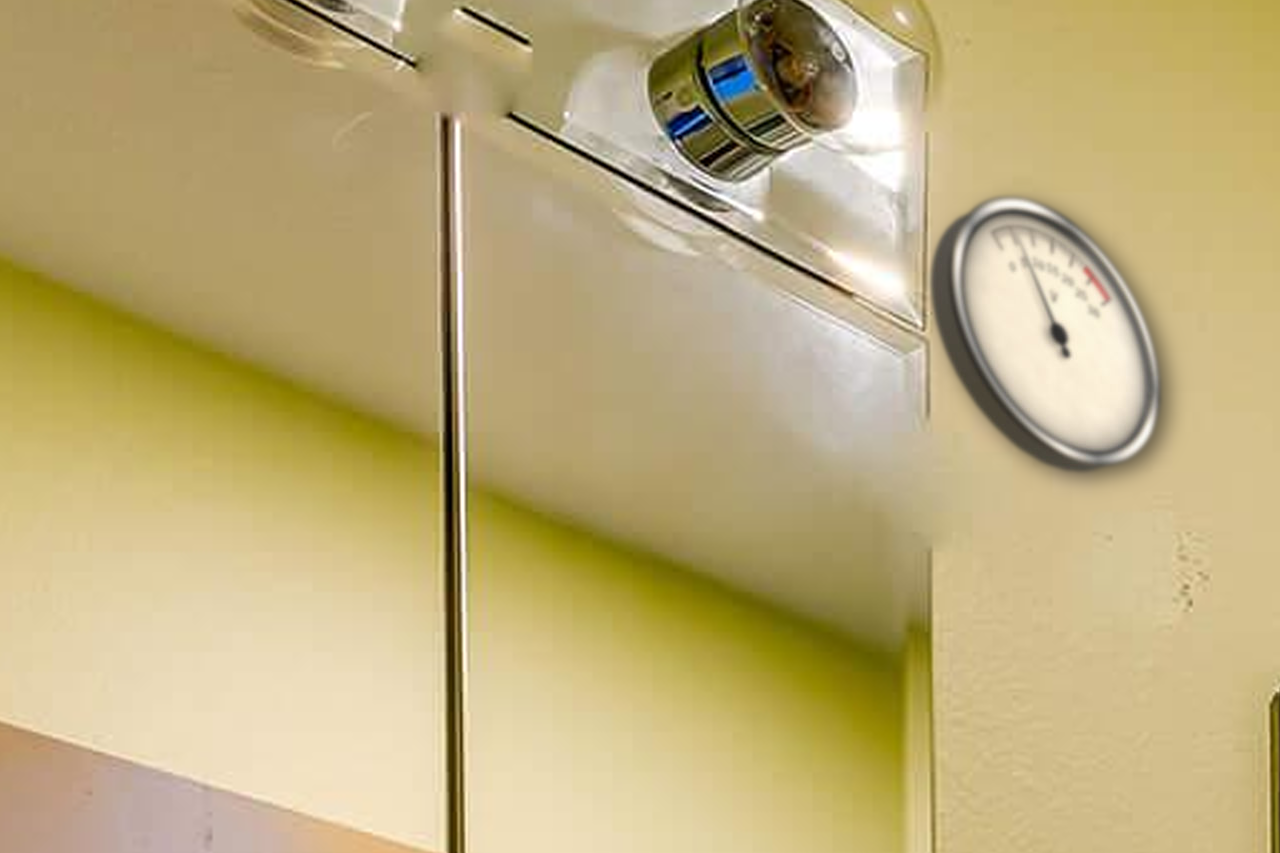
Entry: 5
